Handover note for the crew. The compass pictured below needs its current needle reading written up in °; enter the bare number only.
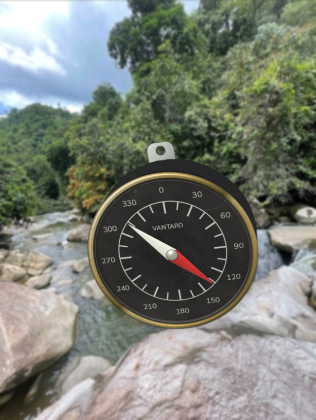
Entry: 135
